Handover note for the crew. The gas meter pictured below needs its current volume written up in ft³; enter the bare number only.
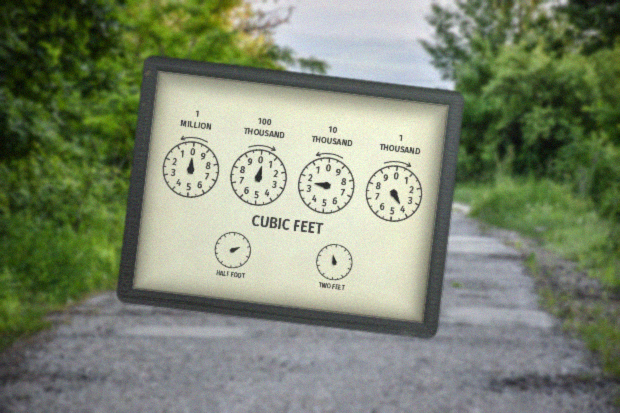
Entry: 2400
